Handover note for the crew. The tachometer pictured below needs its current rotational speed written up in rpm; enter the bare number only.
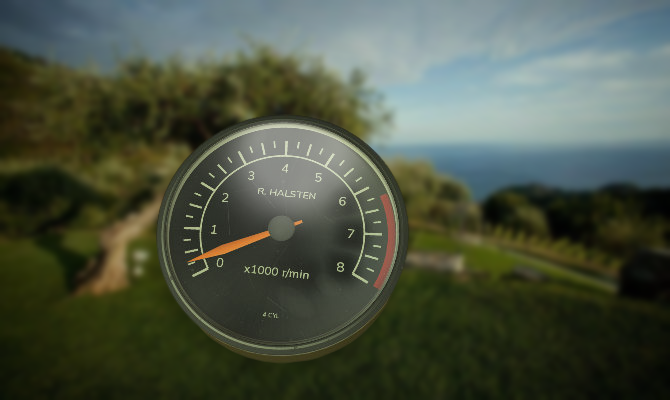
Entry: 250
